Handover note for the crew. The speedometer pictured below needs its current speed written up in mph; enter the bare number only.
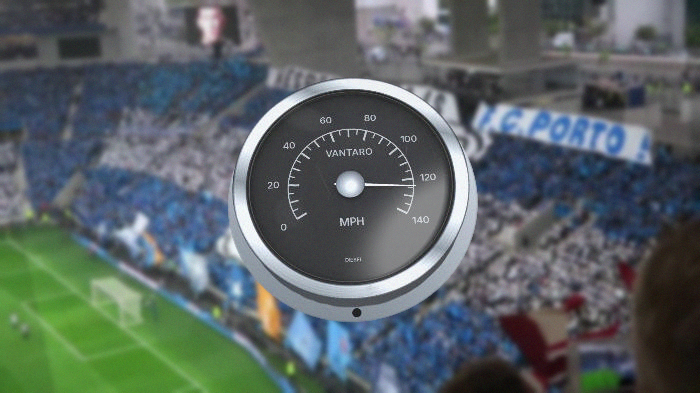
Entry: 125
